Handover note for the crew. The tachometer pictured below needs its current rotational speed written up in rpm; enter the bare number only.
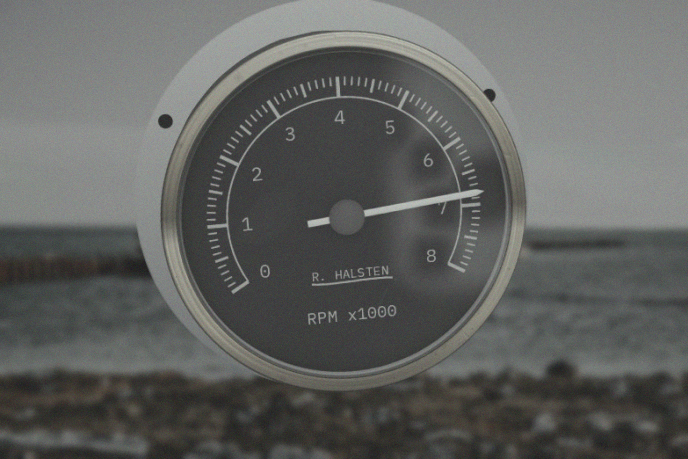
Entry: 6800
